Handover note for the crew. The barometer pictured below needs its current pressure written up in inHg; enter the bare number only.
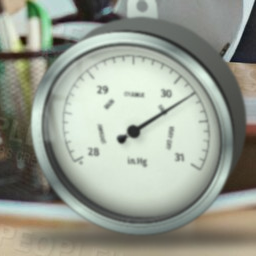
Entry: 30.2
